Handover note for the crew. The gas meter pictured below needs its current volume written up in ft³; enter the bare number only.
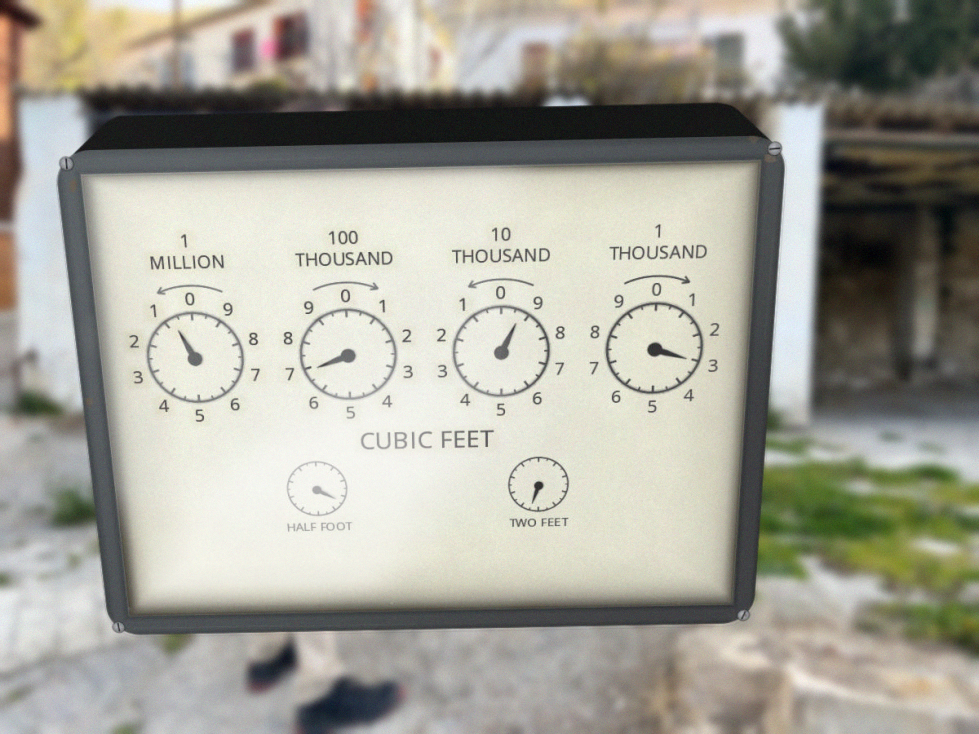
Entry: 69300
